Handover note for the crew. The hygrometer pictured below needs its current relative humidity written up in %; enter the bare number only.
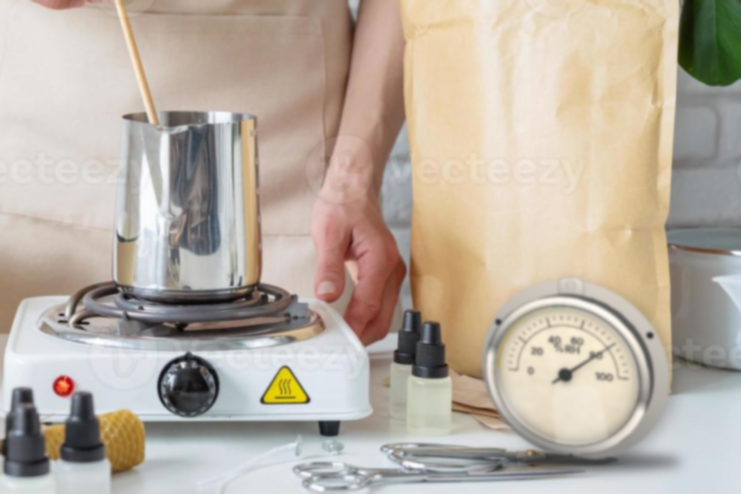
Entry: 80
